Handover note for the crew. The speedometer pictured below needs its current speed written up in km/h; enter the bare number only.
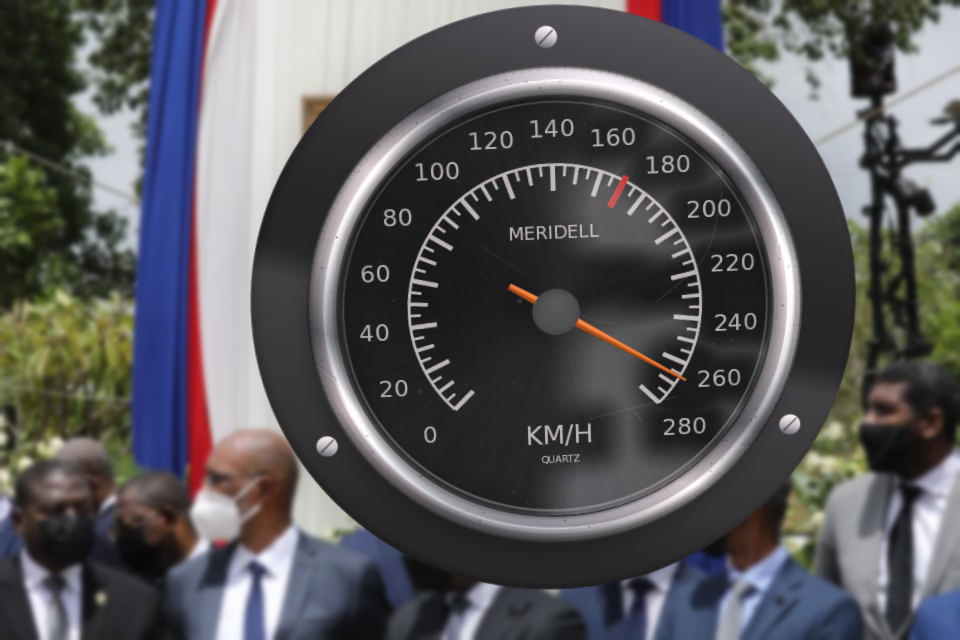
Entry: 265
